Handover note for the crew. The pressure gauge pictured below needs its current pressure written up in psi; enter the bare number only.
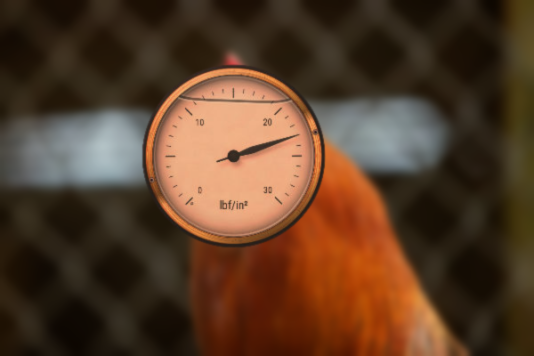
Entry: 23
